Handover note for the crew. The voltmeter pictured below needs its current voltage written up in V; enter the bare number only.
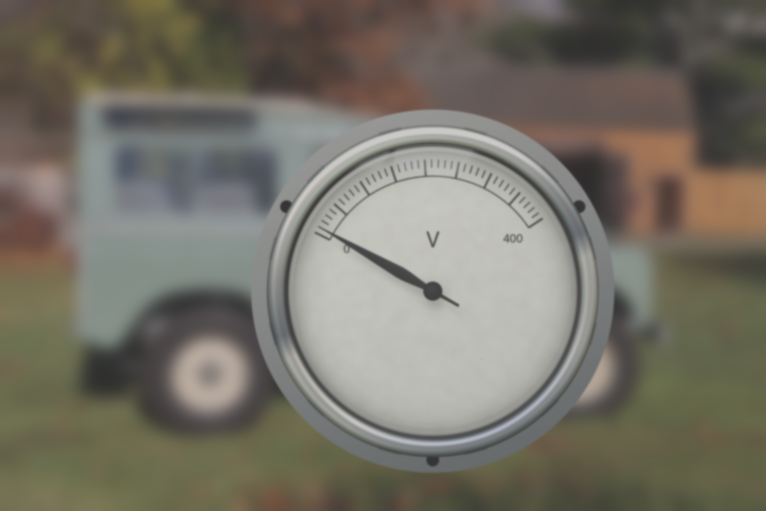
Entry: 10
